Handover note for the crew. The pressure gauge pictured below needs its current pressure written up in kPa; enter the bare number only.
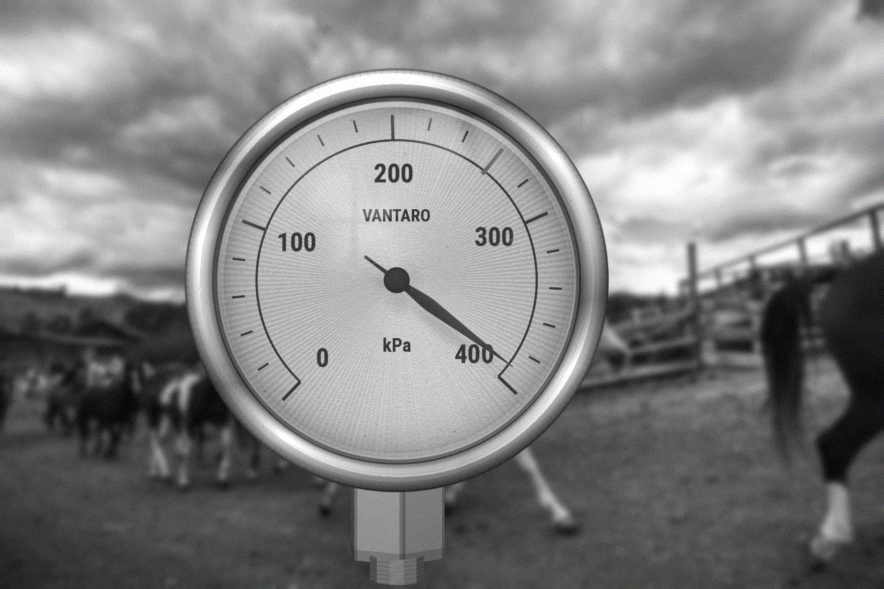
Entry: 390
